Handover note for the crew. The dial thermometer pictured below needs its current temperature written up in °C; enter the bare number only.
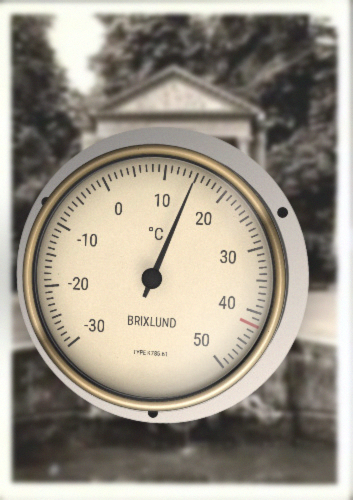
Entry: 15
